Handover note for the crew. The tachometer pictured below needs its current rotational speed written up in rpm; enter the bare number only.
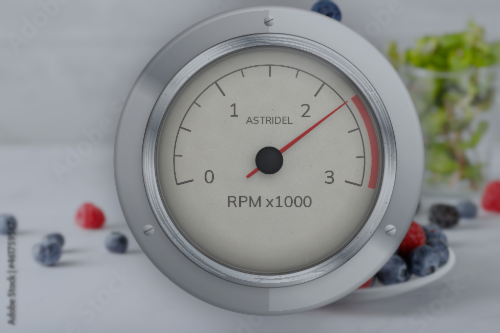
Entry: 2250
